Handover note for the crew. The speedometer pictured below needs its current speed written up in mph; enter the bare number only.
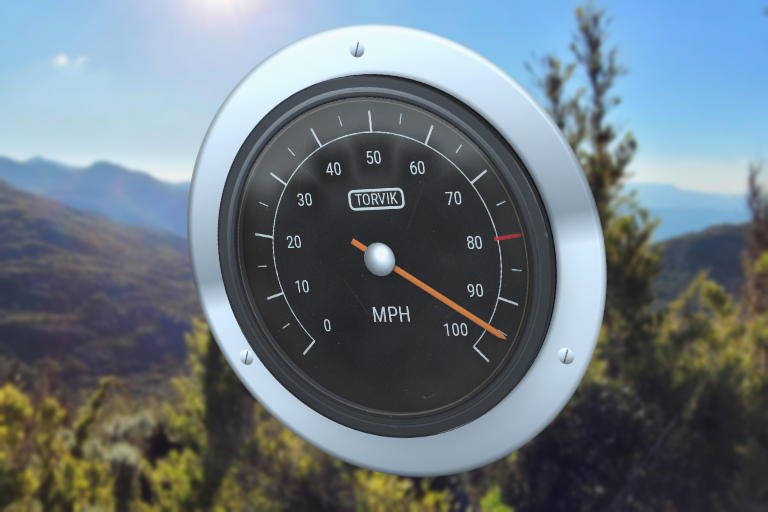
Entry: 95
